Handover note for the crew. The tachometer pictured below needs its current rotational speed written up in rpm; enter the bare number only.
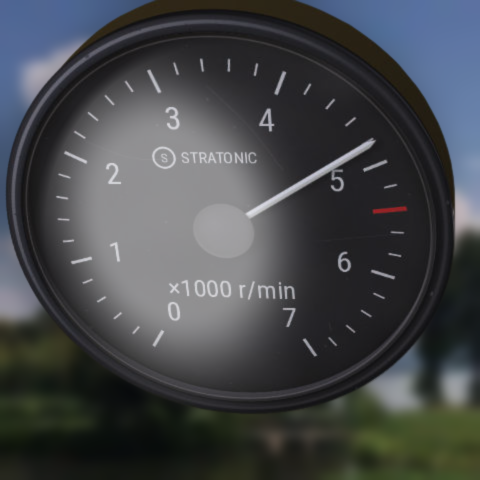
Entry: 4800
